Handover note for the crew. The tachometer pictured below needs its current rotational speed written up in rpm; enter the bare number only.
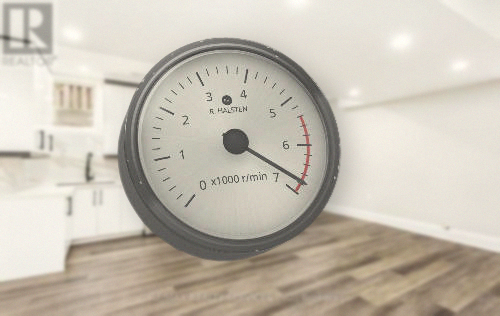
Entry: 6800
